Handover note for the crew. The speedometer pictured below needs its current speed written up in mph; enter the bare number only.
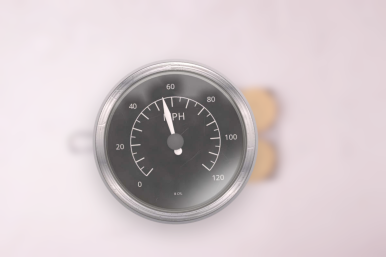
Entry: 55
